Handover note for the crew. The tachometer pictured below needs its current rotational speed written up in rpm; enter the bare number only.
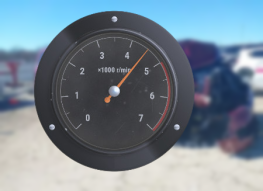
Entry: 4500
